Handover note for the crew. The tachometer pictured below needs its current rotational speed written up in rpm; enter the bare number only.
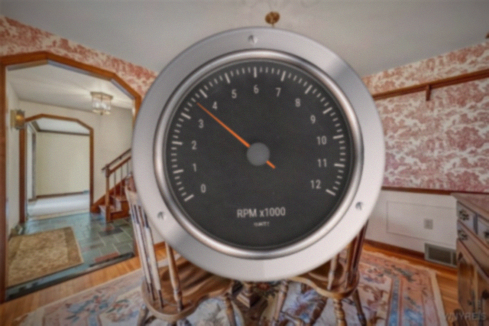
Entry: 3600
